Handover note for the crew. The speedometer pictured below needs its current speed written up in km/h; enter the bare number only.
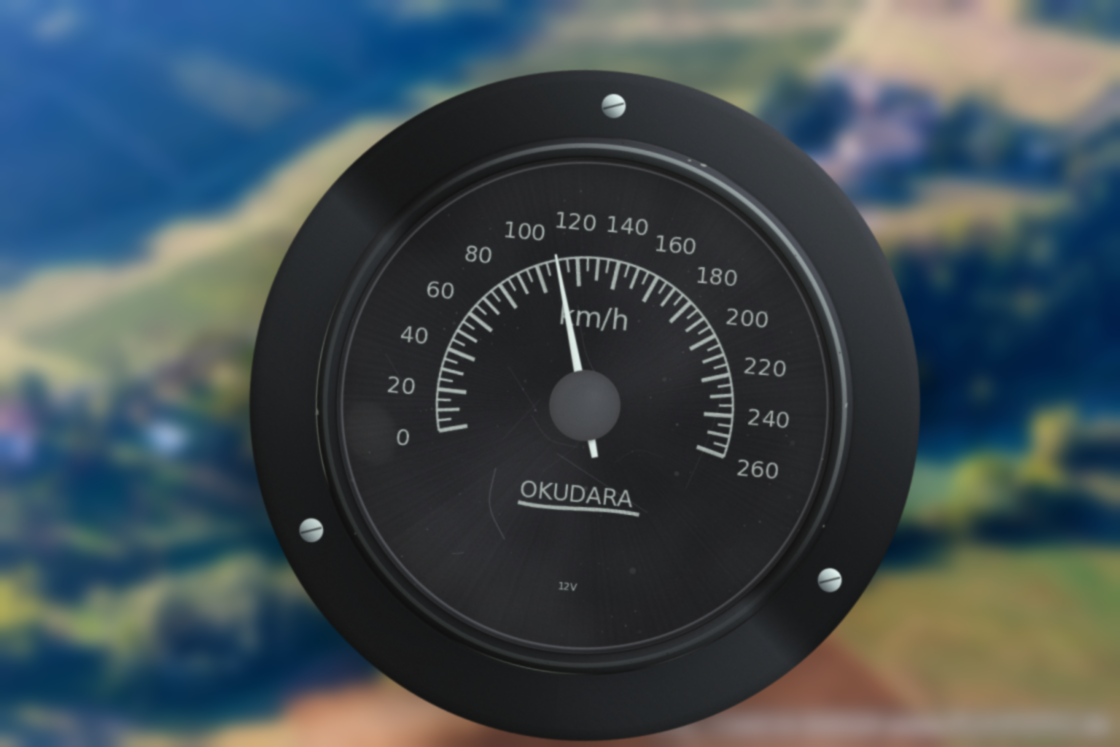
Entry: 110
